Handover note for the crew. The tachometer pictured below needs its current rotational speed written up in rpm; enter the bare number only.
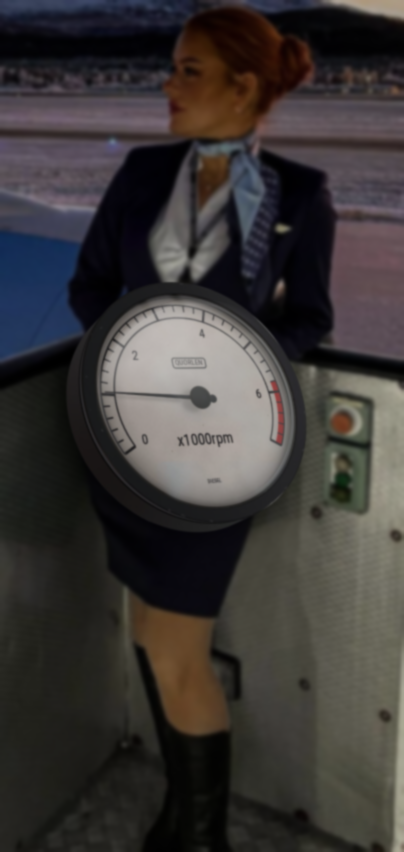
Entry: 1000
